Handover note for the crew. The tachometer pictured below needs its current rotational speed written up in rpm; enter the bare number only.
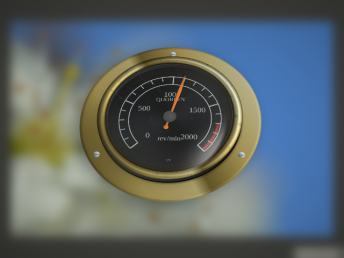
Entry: 1100
